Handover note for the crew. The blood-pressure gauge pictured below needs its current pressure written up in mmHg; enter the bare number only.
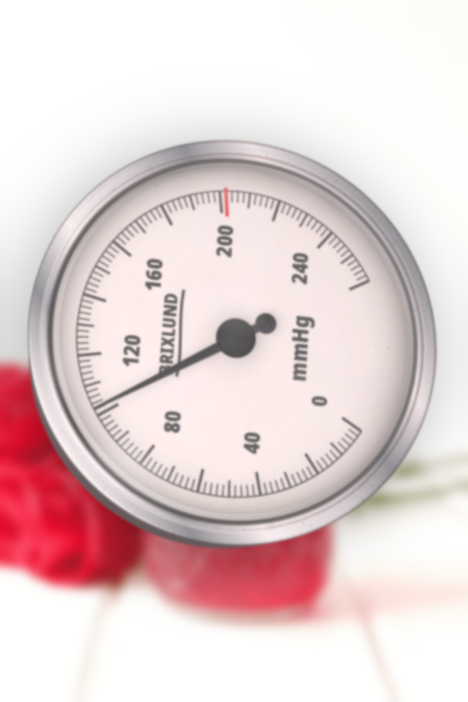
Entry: 102
